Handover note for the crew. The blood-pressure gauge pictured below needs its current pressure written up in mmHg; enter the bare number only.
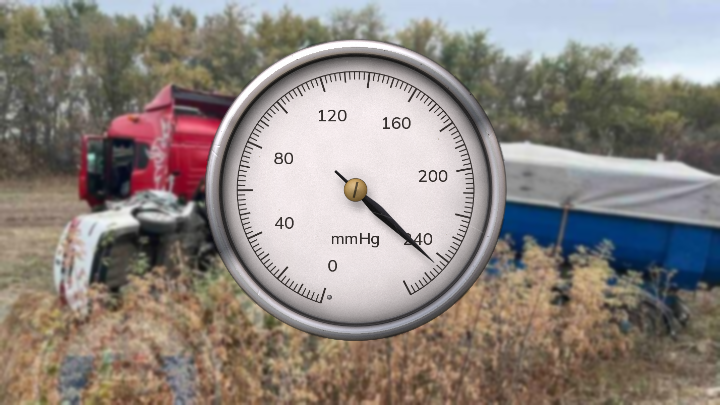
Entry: 244
